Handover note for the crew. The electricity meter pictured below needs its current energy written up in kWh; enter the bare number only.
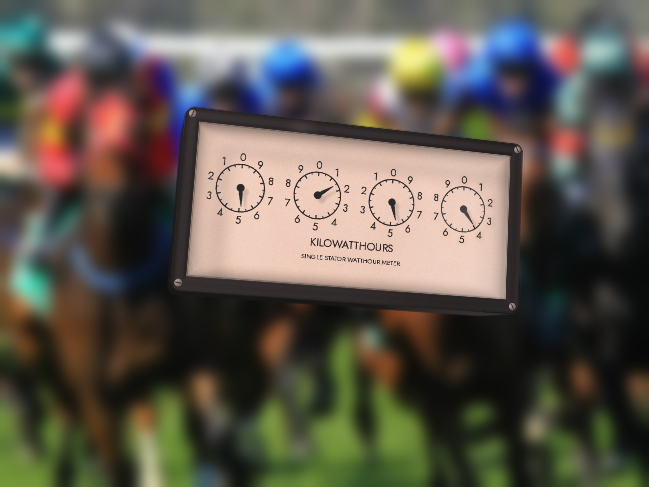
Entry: 5154
